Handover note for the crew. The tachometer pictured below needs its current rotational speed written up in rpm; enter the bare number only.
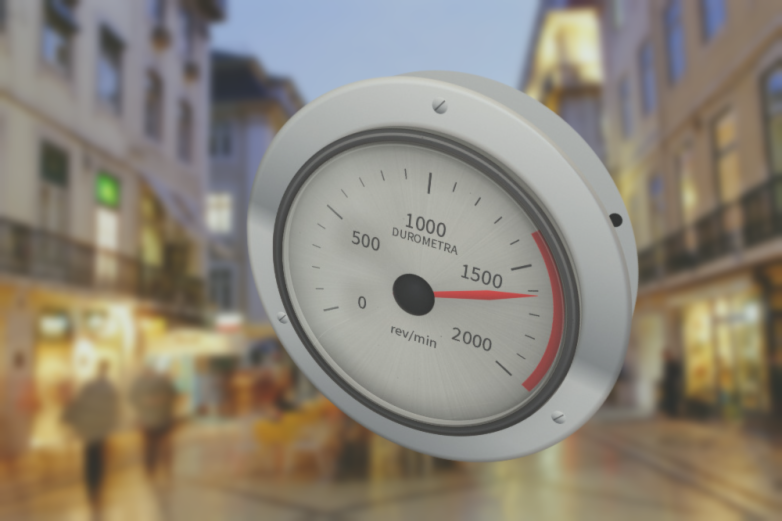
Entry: 1600
